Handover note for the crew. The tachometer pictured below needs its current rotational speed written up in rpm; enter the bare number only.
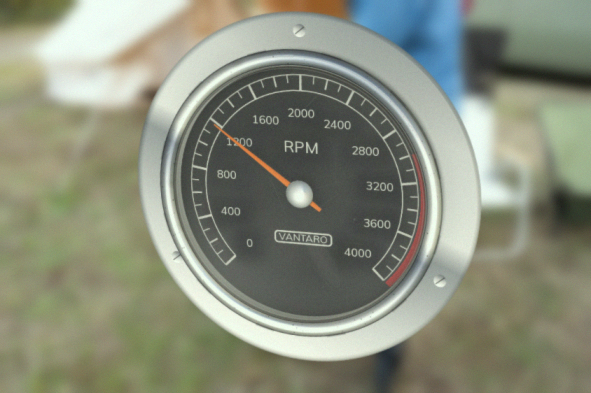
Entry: 1200
